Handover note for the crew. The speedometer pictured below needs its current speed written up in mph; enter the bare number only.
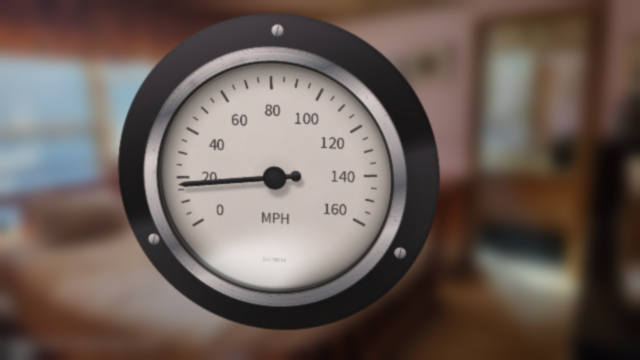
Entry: 17.5
